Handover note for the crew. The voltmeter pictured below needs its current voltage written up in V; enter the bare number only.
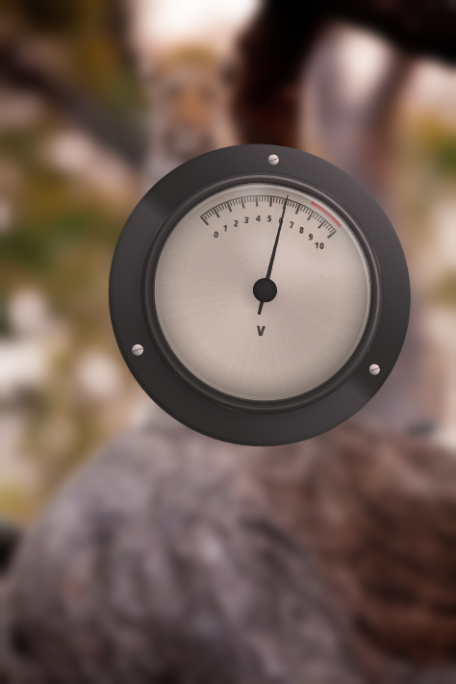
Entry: 6
